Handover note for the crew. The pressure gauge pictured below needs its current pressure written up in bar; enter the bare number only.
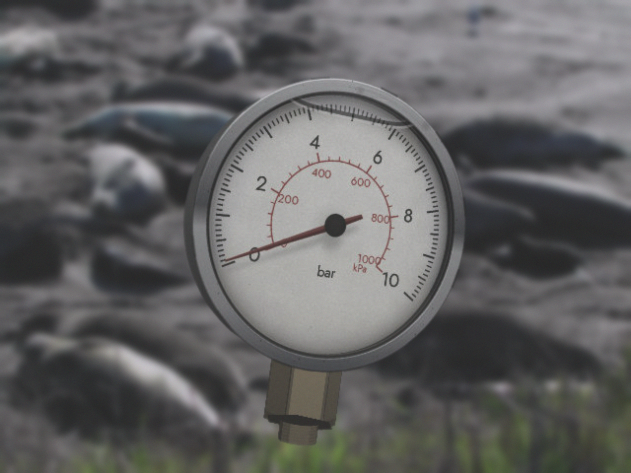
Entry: 0.1
